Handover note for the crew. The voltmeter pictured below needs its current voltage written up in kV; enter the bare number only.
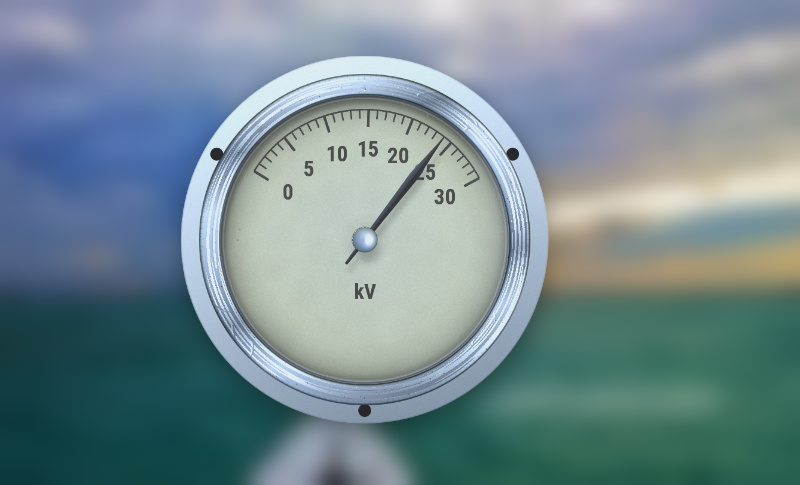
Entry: 24
